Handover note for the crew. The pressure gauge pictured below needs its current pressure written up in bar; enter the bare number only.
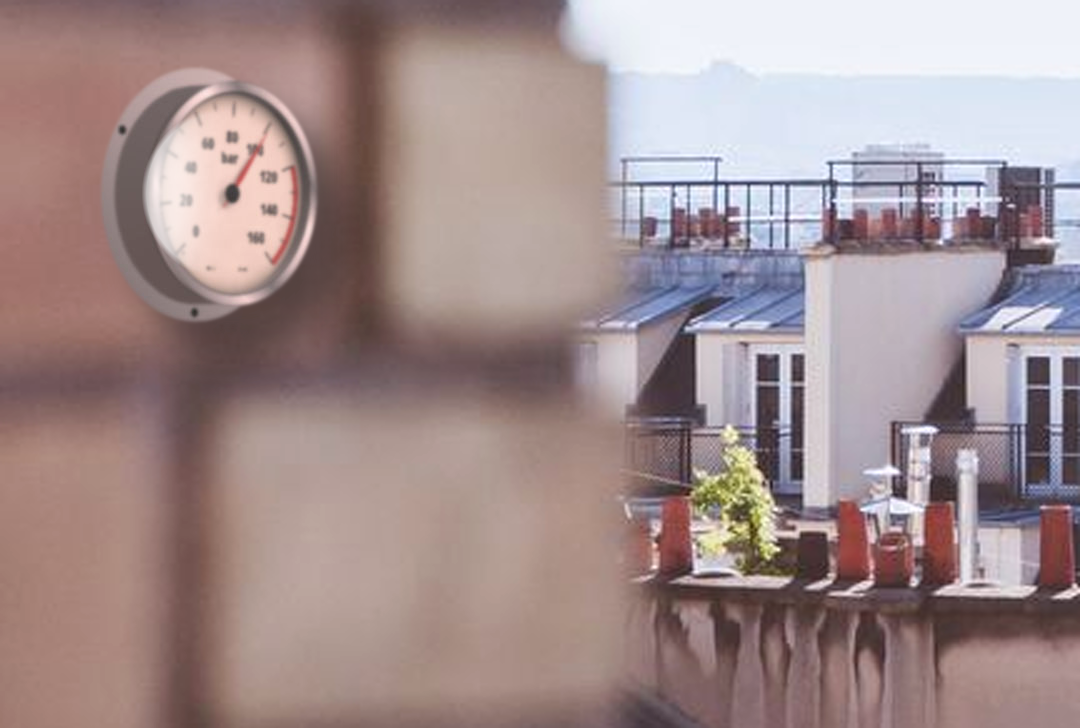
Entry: 100
